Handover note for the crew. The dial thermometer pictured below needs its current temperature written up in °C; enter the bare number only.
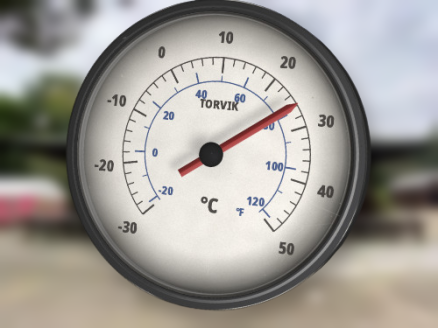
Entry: 26
